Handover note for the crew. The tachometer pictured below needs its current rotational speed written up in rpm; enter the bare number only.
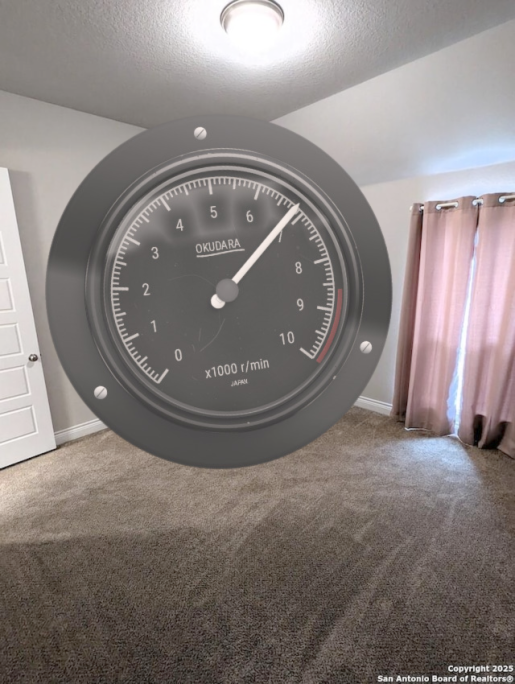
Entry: 6800
